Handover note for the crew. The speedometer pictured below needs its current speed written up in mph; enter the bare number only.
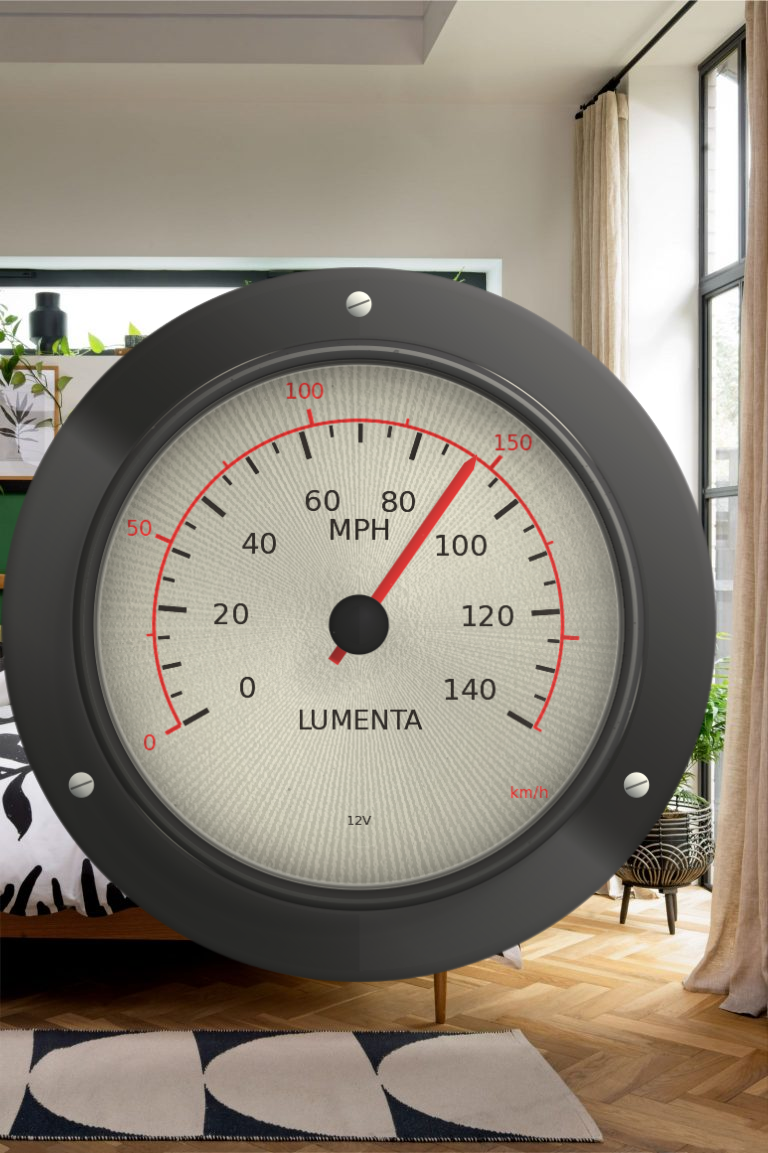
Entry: 90
